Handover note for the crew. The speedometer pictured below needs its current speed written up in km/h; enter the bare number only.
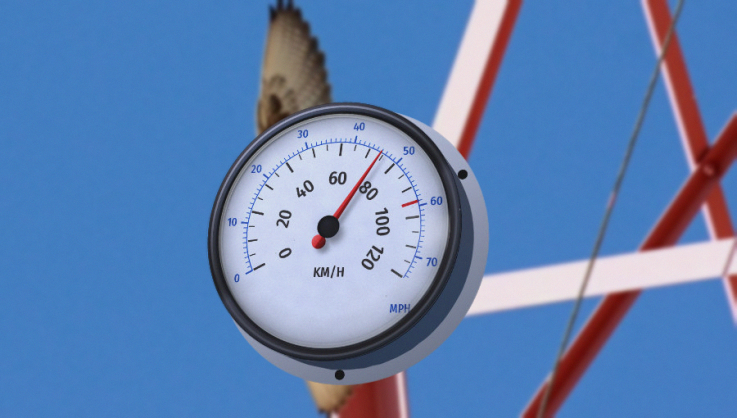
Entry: 75
